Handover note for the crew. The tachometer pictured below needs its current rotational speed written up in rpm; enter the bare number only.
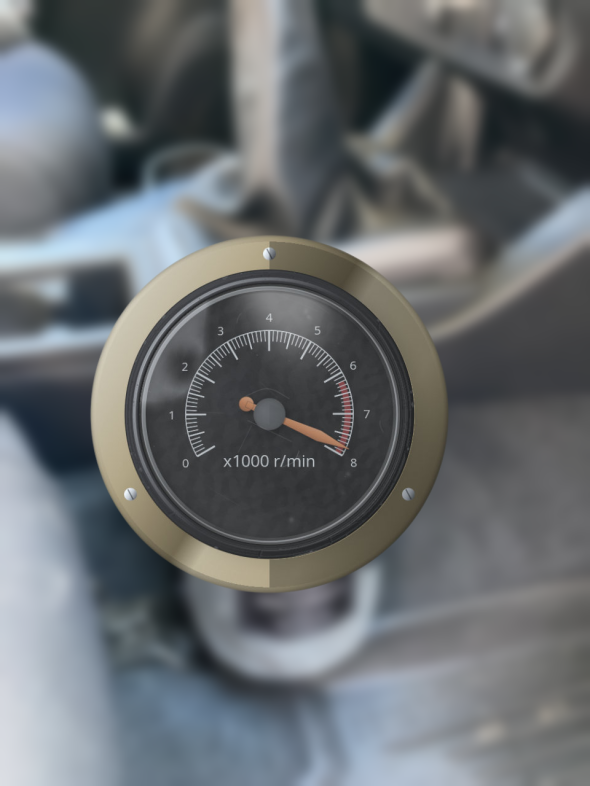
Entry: 7800
